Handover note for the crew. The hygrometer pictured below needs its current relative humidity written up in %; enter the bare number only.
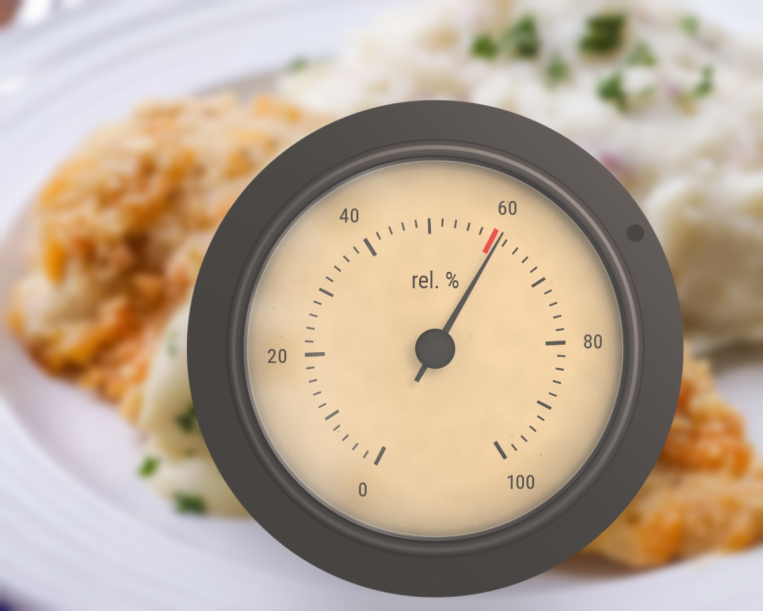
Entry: 61
